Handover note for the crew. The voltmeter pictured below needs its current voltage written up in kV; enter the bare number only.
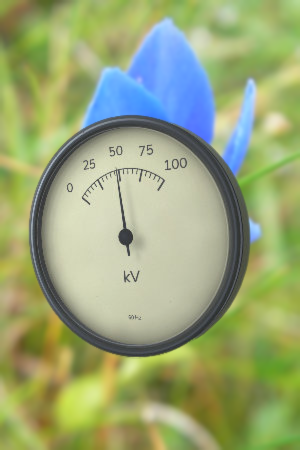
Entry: 50
